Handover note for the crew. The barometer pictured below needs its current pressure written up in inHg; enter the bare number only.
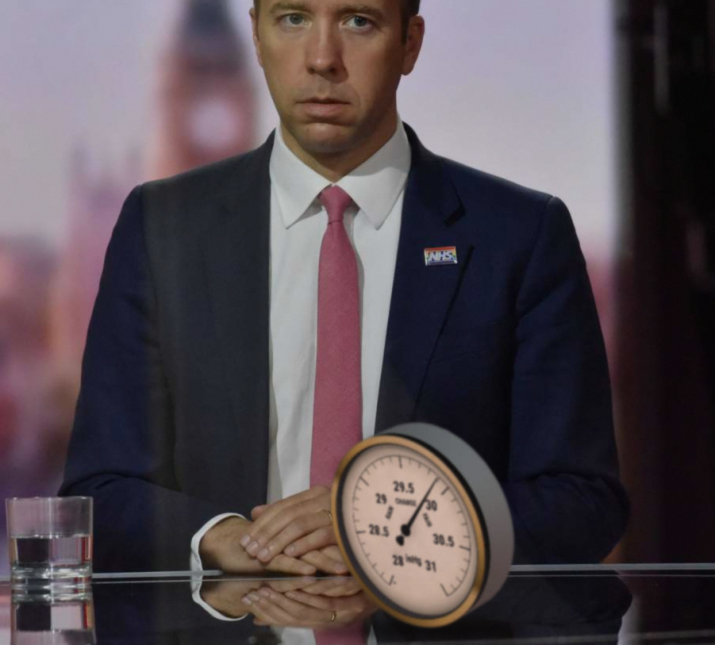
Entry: 29.9
